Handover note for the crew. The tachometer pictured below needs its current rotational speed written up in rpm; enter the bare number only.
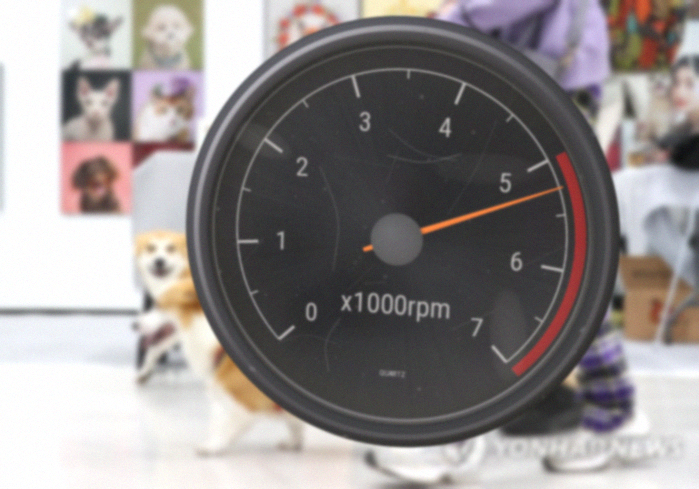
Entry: 5250
